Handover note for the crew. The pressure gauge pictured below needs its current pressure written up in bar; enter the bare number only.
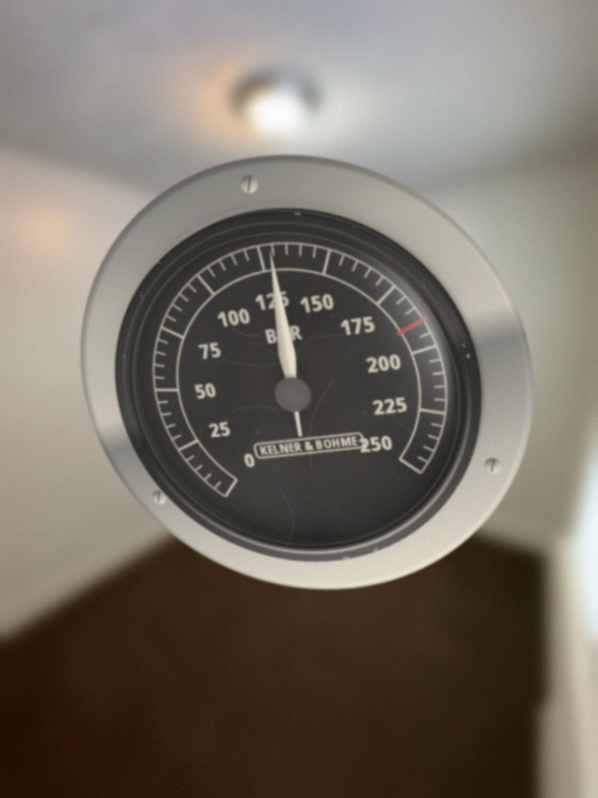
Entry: 130
